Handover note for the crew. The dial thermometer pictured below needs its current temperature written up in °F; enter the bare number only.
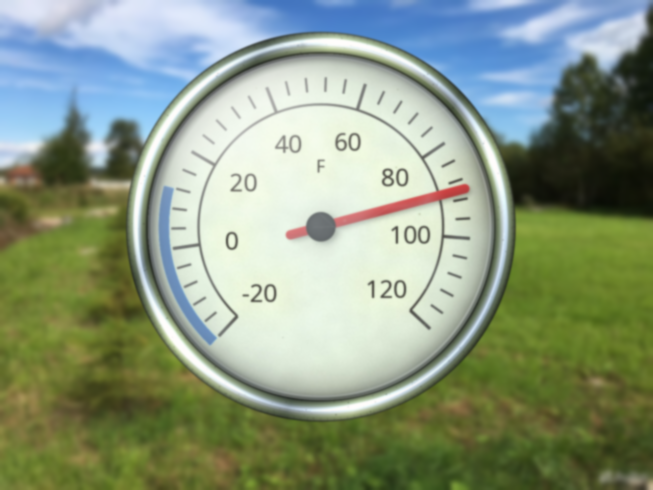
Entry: 90
